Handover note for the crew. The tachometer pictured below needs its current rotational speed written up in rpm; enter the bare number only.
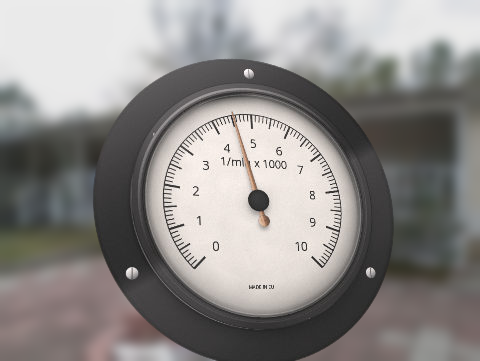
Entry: 4500
